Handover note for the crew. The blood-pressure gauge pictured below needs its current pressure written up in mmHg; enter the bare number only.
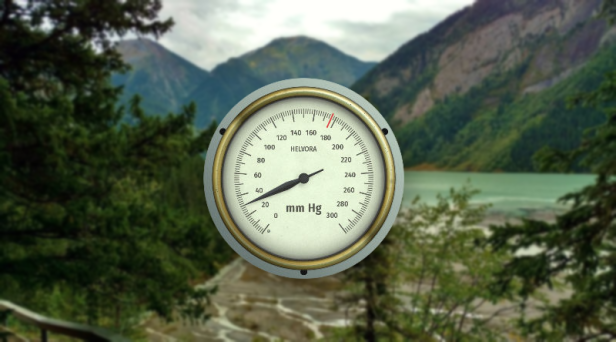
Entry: 30
